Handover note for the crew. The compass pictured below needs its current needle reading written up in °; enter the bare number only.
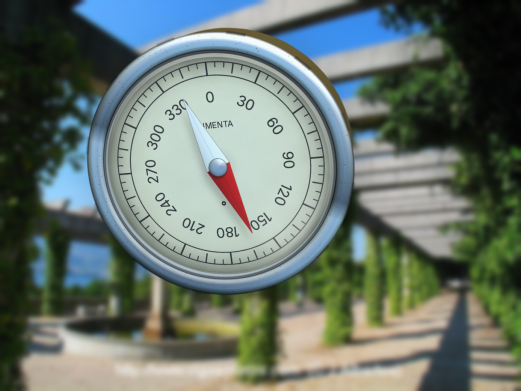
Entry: 160
